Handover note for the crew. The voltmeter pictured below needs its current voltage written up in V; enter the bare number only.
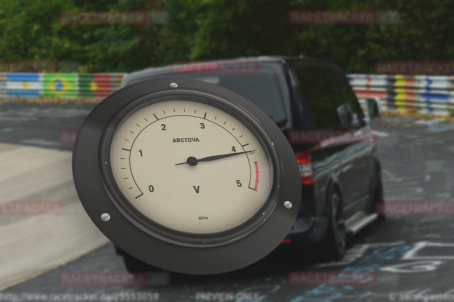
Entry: 4.2
